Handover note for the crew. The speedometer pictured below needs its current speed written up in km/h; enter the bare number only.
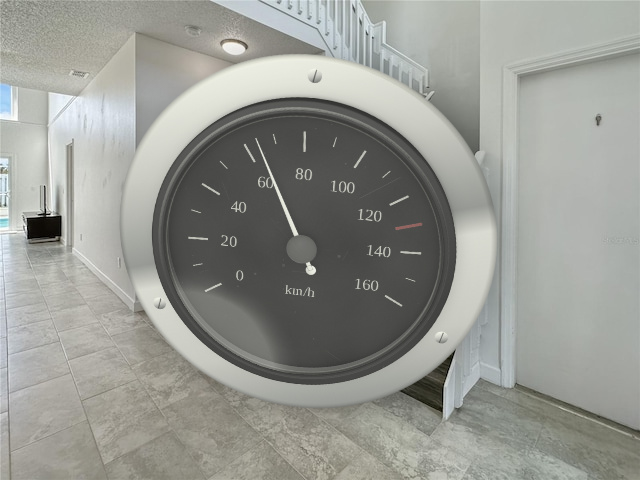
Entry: 65
